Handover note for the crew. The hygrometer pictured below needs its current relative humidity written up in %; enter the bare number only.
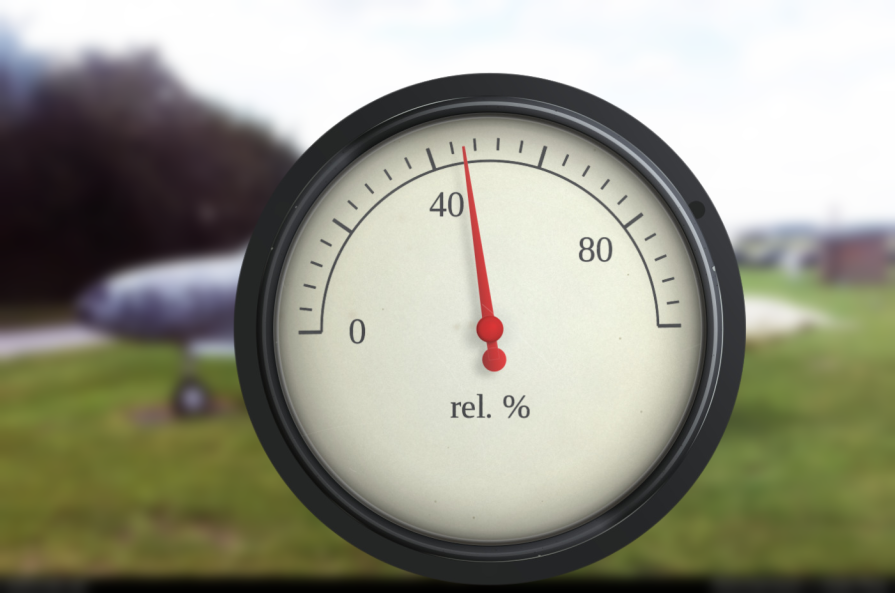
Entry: 46
